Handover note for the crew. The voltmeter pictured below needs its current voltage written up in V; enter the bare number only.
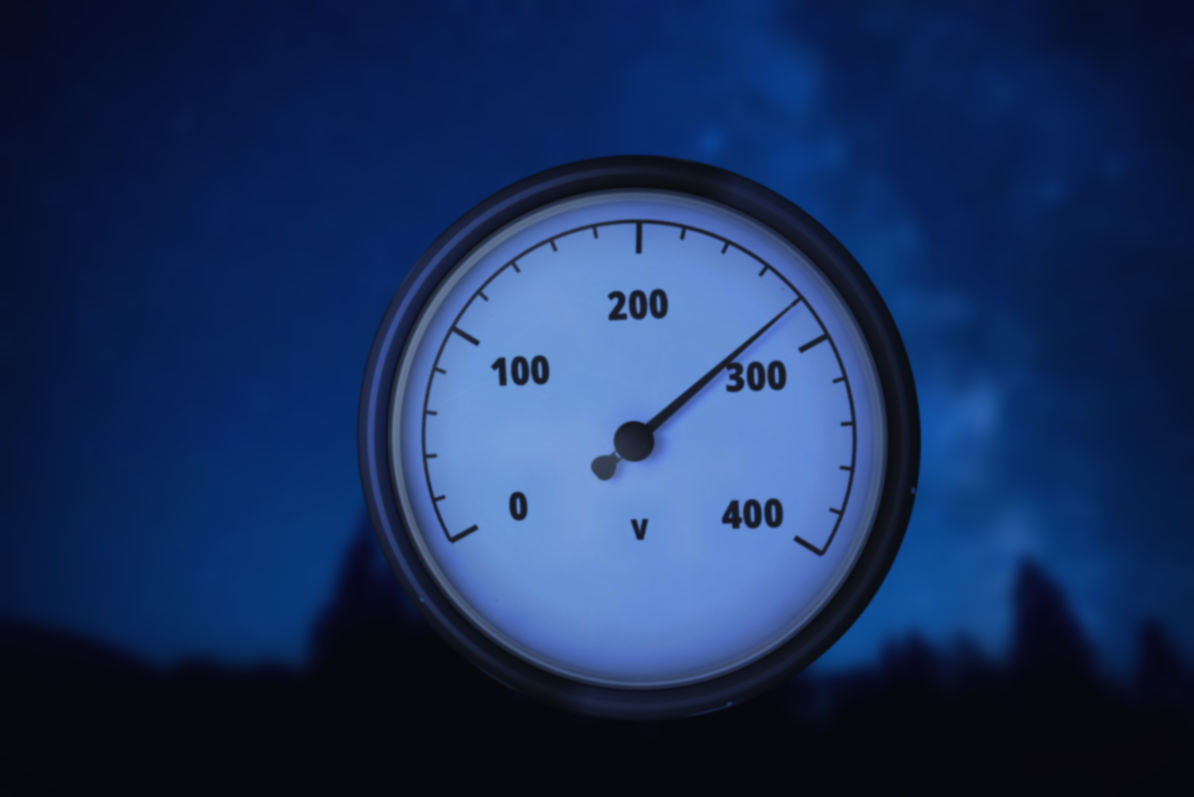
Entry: 280
